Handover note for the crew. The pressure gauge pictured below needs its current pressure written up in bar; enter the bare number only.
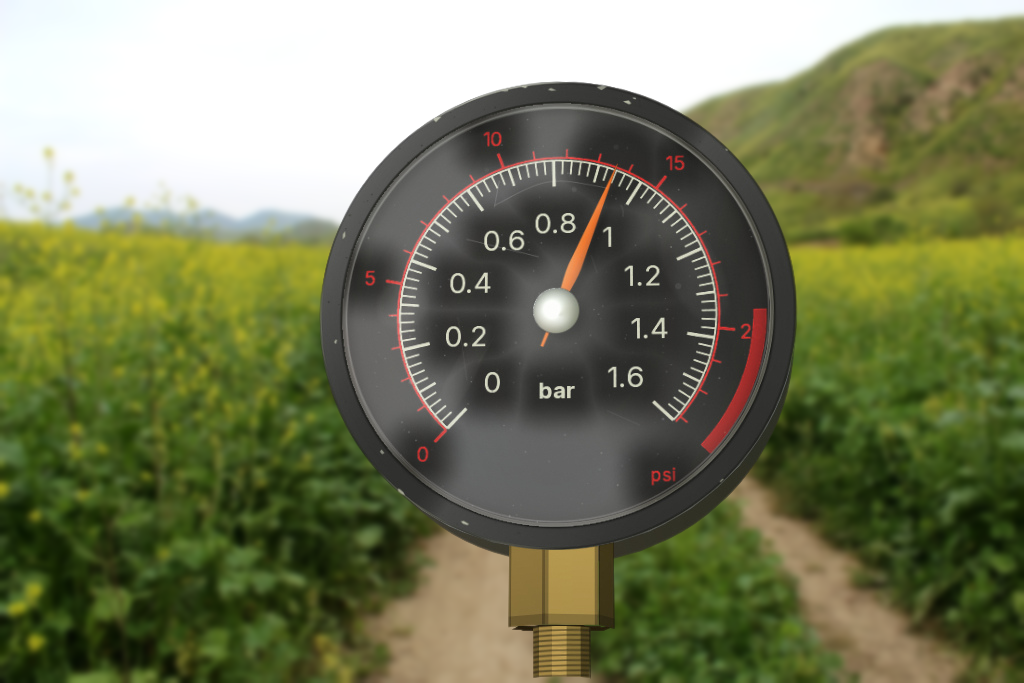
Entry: 0.94
